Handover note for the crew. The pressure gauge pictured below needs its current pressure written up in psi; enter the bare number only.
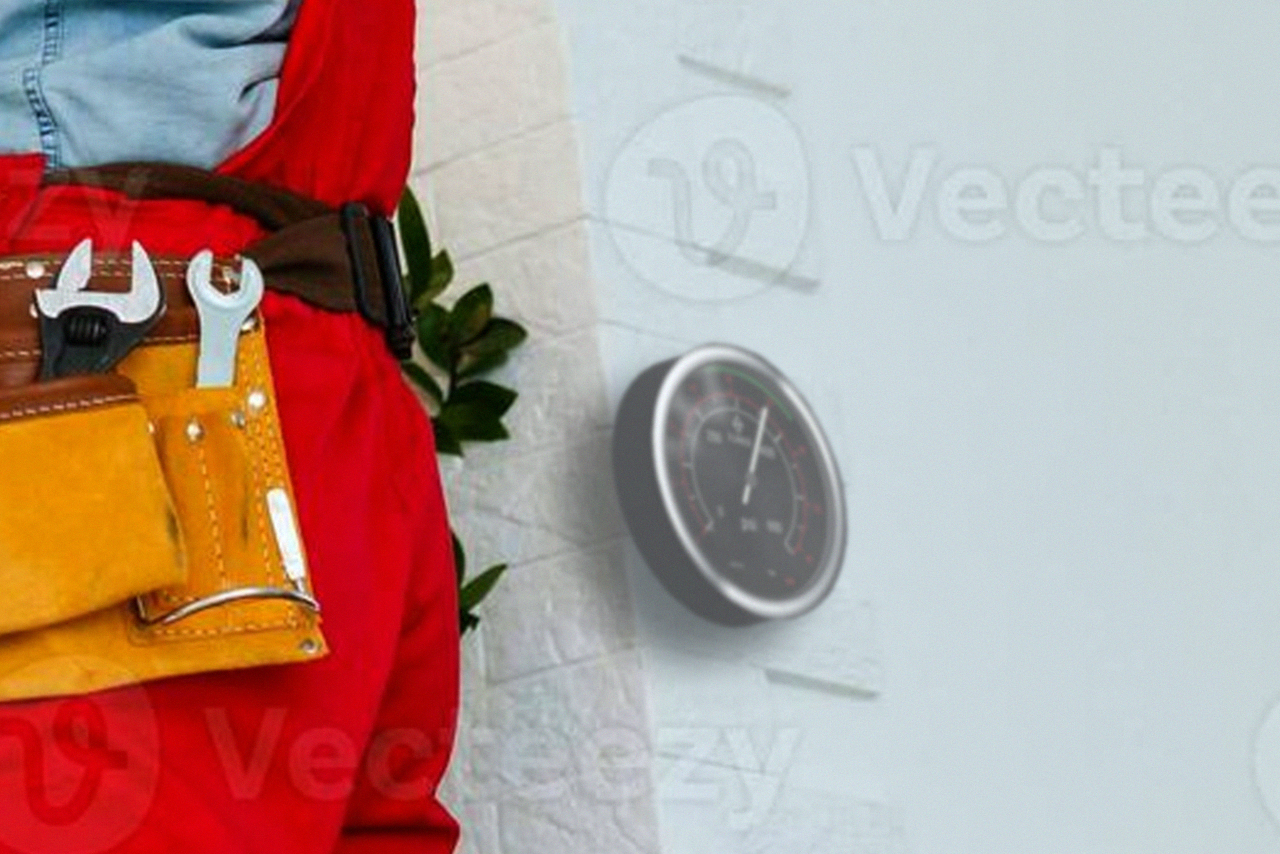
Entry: 350
